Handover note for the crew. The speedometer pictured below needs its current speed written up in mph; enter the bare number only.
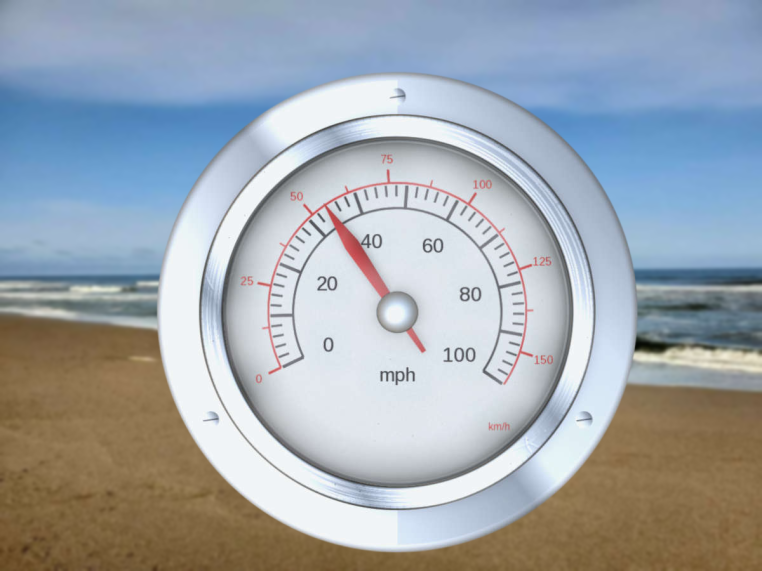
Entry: 34
